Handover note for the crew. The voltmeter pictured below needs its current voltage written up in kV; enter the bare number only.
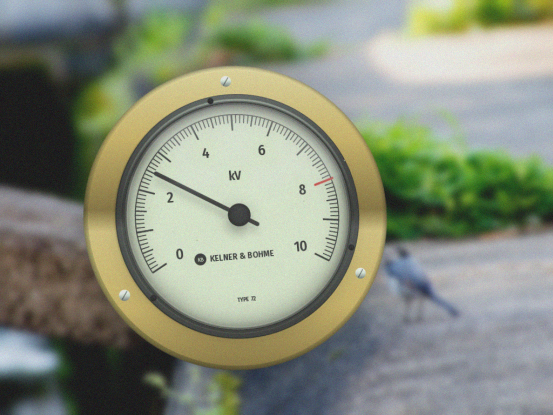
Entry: 2.5
